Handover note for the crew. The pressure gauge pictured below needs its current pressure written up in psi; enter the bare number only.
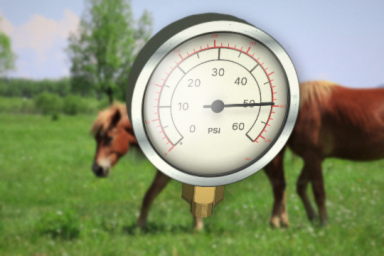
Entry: 50
